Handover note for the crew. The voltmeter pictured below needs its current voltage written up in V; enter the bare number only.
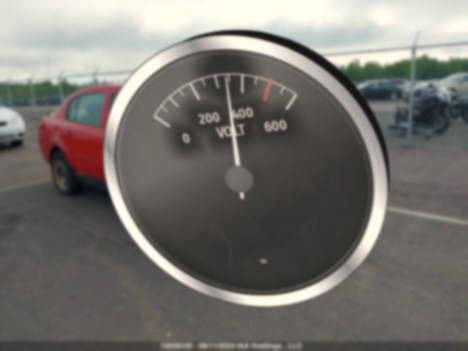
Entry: 350
